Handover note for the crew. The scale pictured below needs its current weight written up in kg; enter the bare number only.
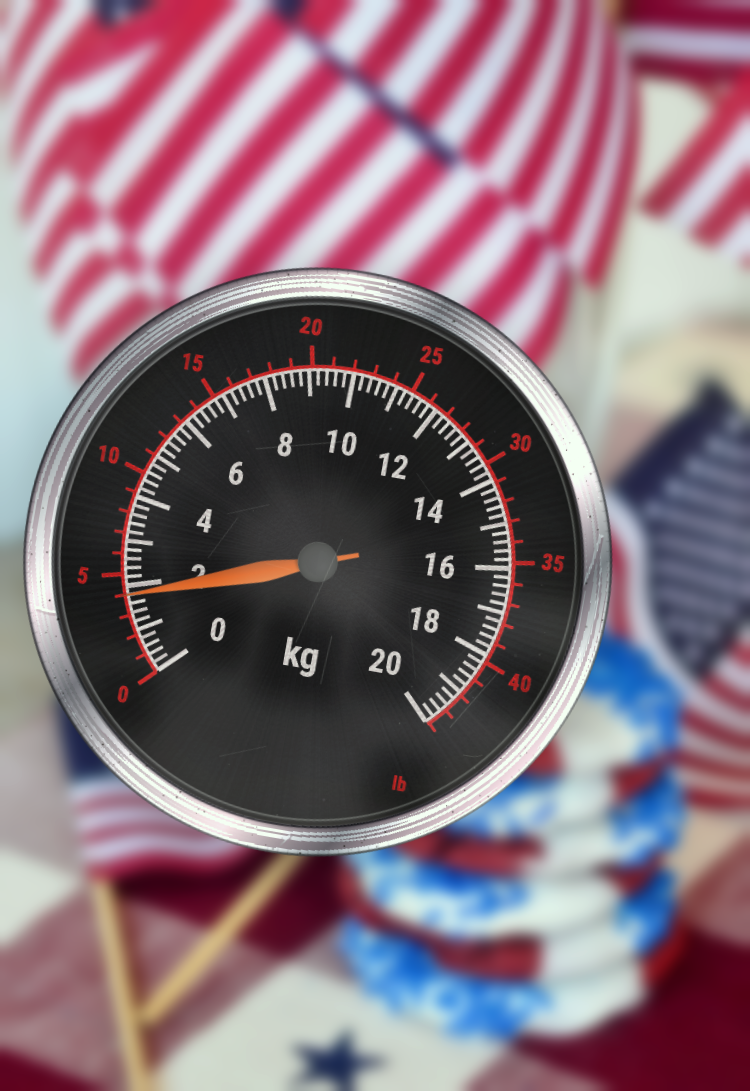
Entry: 1.8
